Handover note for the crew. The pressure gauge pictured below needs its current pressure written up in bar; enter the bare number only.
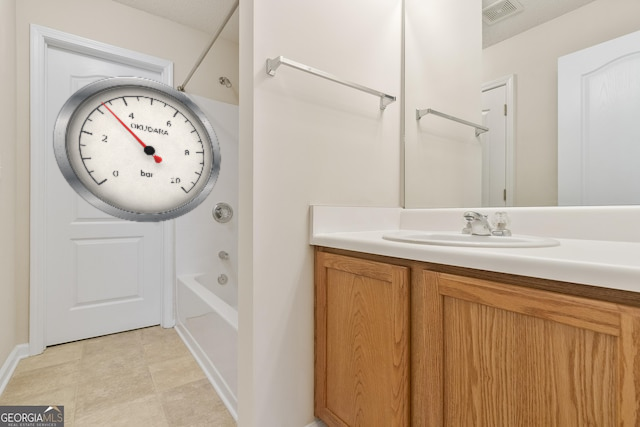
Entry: 3.25
